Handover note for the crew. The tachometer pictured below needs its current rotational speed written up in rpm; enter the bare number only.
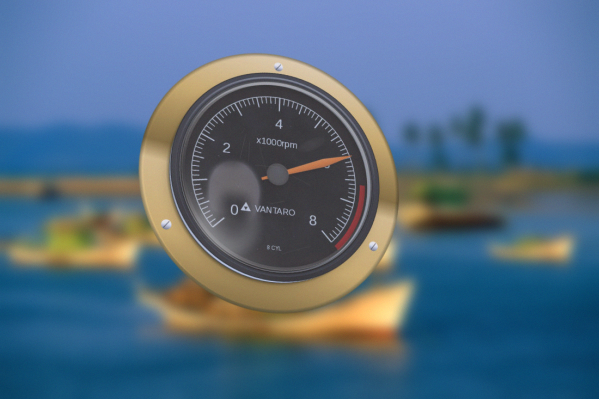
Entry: 6000
